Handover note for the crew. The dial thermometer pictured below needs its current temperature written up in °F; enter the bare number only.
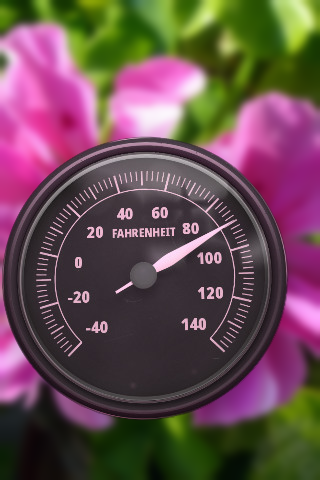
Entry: 90
